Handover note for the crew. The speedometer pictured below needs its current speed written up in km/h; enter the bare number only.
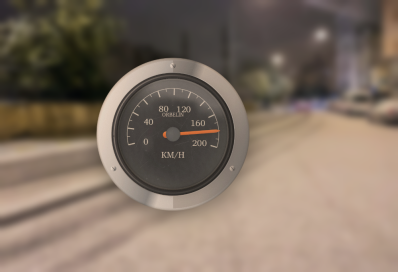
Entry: 180
